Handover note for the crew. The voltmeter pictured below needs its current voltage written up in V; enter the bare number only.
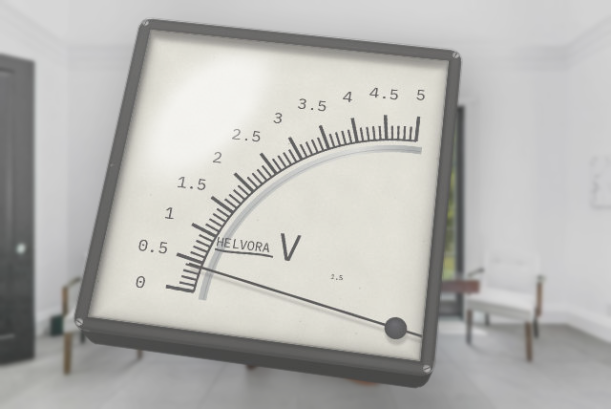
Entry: 0.4
